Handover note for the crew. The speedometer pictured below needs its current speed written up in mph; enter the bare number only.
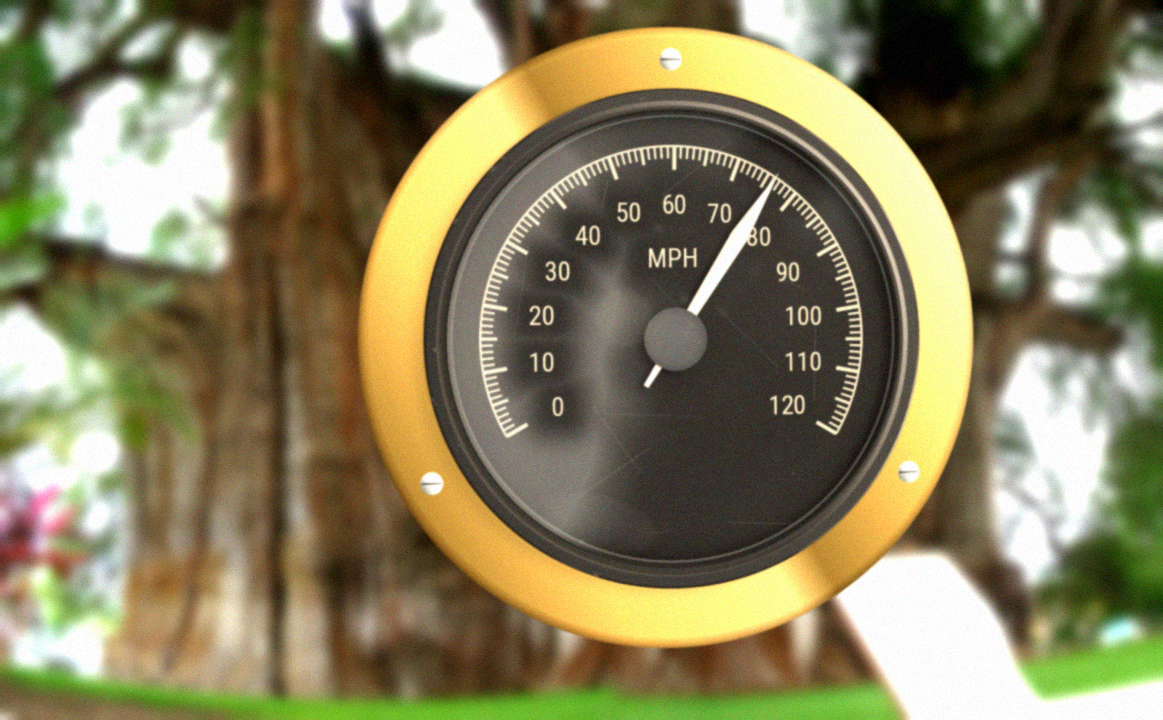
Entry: 76
